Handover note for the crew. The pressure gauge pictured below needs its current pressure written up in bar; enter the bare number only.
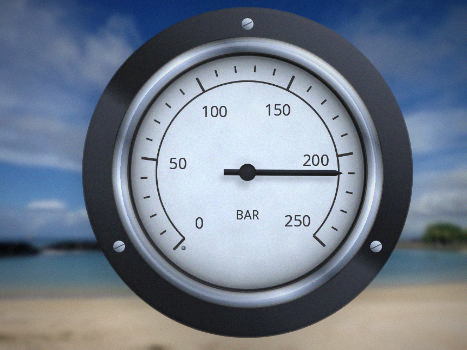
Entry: 210
